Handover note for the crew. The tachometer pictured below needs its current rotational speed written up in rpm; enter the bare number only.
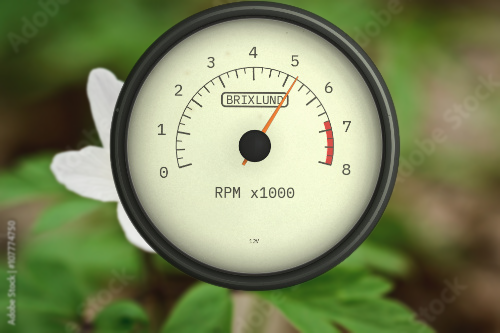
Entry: 5250
